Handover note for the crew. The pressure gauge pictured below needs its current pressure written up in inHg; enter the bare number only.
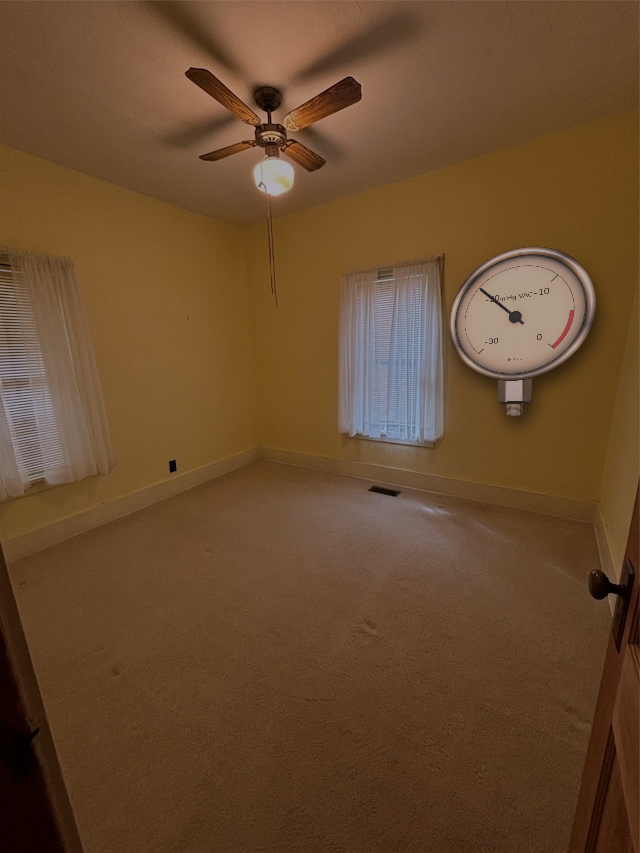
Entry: -20
